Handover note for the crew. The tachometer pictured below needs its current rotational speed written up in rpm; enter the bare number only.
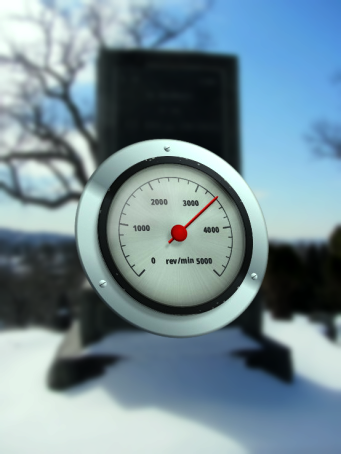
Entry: 3400
